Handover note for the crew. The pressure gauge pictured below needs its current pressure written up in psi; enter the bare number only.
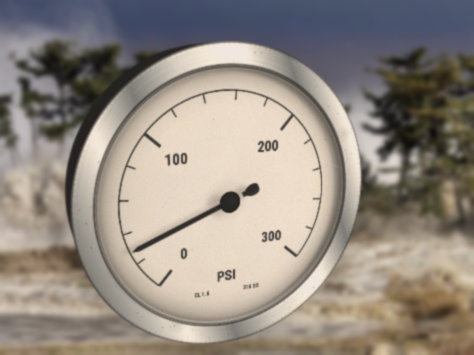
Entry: 30
